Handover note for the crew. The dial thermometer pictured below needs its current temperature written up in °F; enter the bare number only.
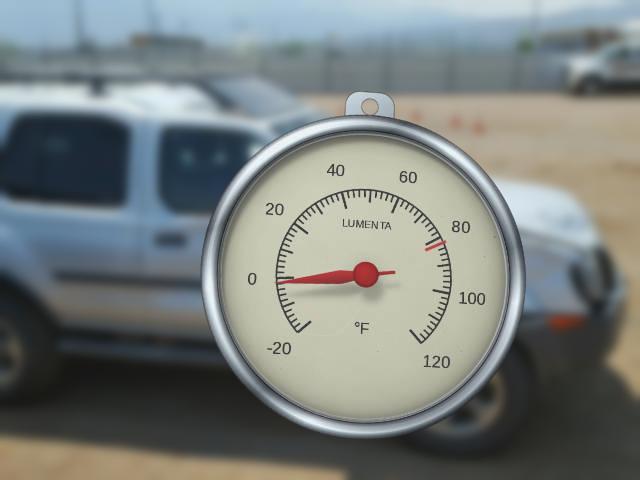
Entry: -2
